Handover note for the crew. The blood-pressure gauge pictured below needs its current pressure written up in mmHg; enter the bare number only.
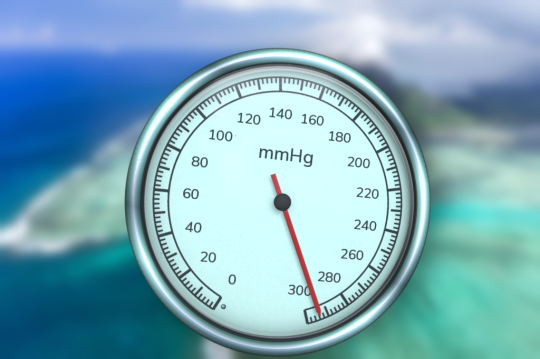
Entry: 294
